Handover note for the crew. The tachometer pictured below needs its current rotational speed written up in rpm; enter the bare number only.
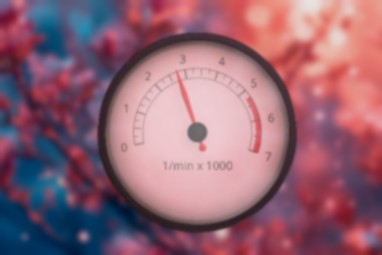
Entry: 2750
